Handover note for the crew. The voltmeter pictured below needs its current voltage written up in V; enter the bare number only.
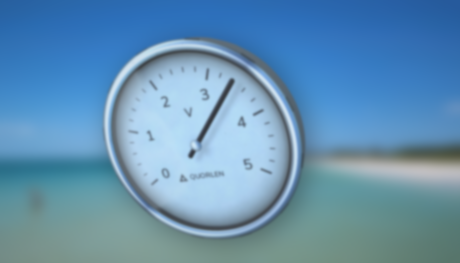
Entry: 3.4
